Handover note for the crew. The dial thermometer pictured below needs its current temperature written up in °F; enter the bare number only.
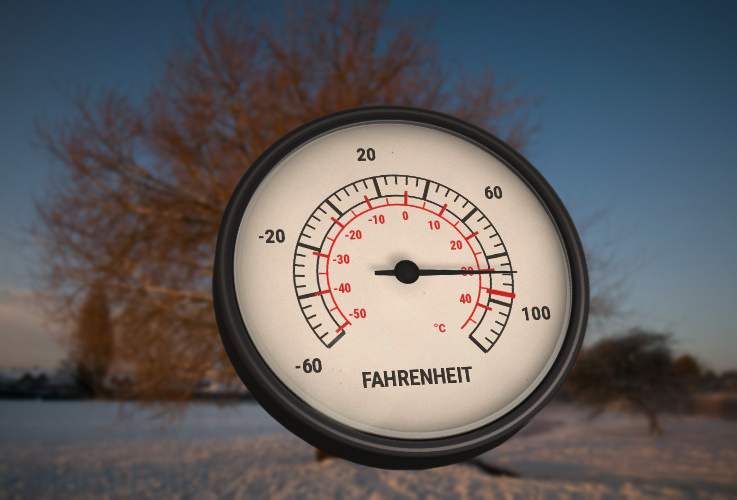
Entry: 88
